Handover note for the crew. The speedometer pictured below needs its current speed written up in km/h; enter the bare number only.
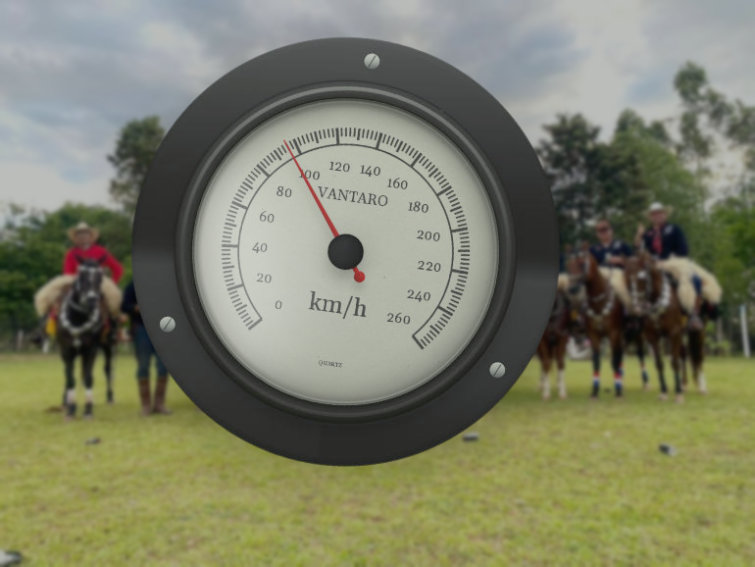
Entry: 96
